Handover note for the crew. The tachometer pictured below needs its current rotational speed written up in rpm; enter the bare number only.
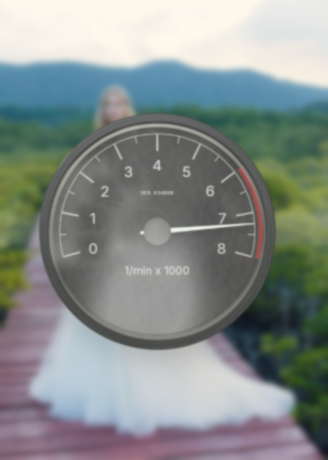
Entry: 7250
